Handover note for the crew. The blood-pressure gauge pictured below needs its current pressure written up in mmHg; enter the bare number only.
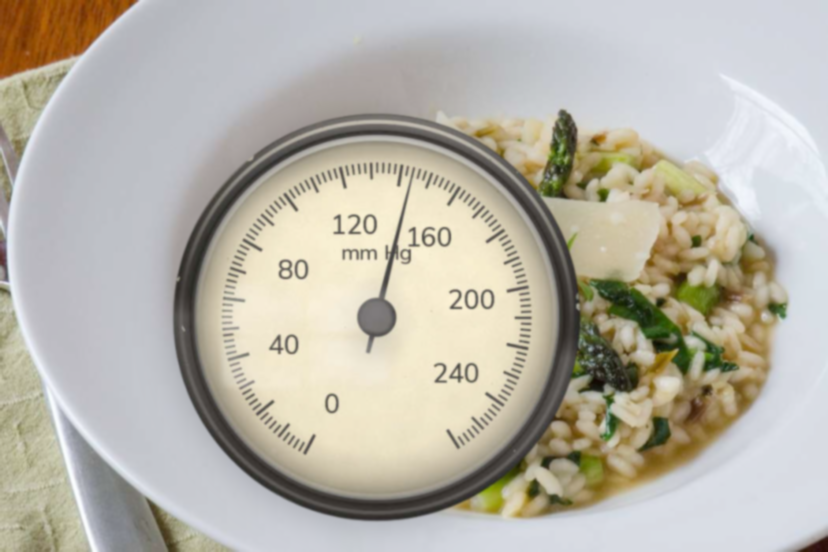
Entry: 144
